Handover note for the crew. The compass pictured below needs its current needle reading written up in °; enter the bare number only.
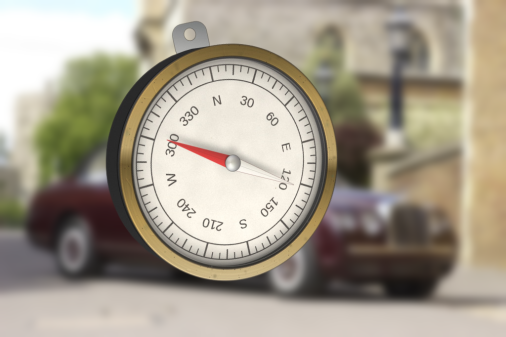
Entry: 302.5
